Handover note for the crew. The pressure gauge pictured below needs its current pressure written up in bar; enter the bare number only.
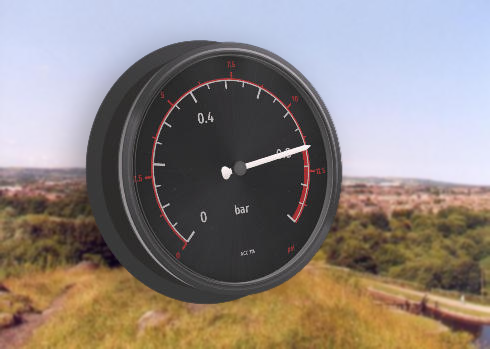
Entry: 0.8
